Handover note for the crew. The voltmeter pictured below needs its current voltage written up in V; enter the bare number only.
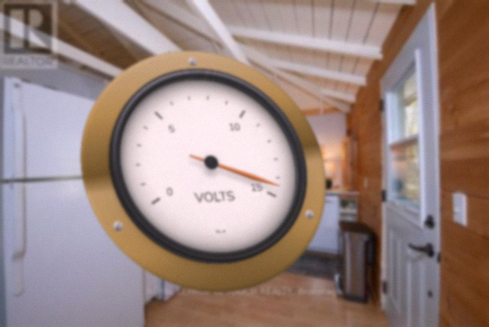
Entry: 14.5
